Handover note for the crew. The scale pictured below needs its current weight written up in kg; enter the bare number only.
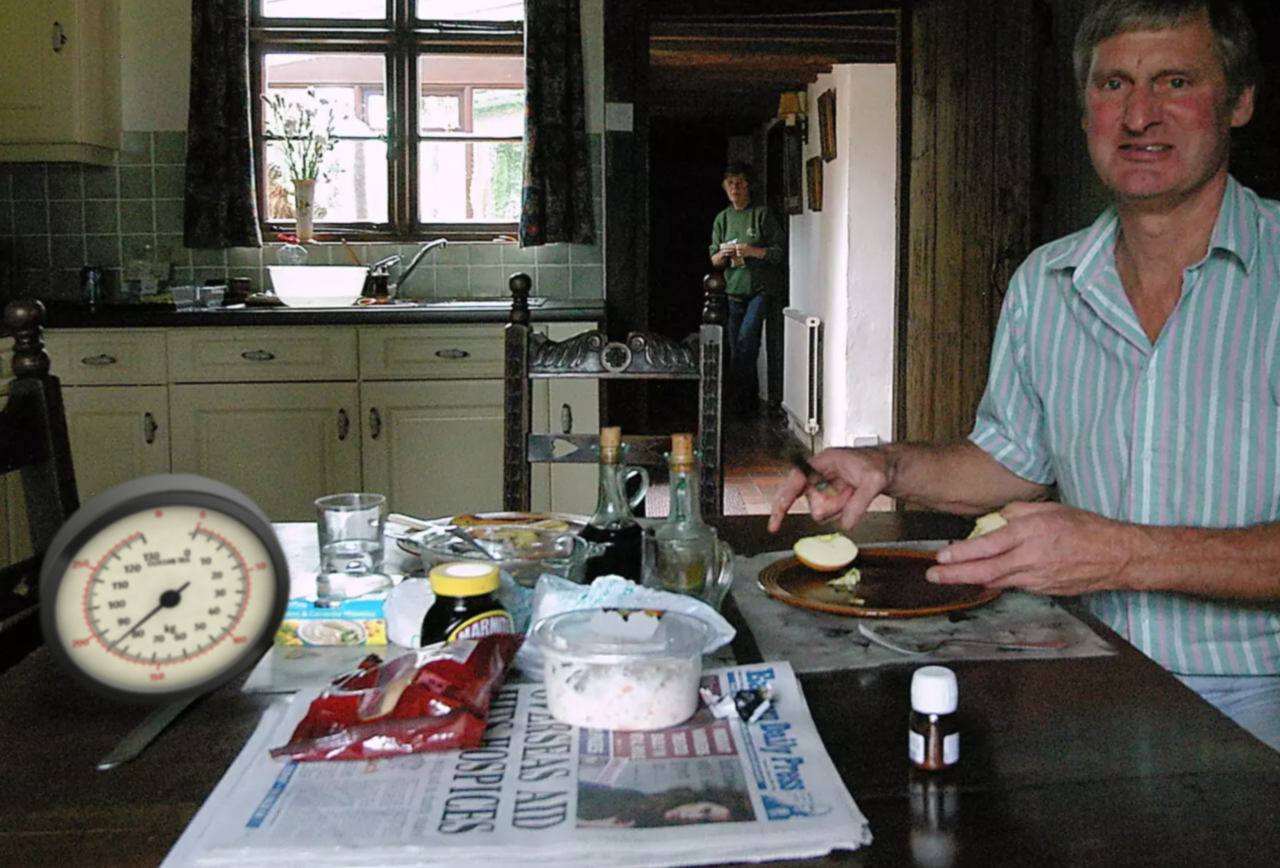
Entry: 85
